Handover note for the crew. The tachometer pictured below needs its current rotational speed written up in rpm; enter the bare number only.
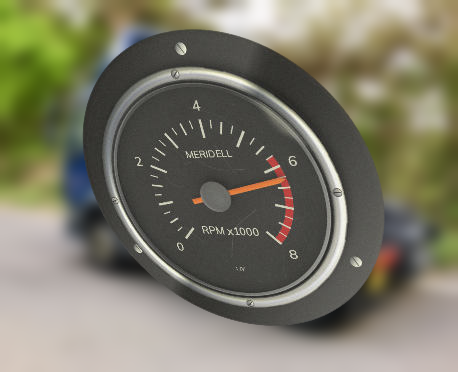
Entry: 6250
